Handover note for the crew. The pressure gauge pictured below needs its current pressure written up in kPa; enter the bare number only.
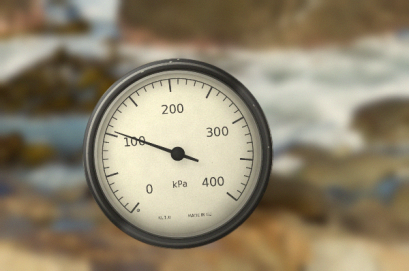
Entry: 105
